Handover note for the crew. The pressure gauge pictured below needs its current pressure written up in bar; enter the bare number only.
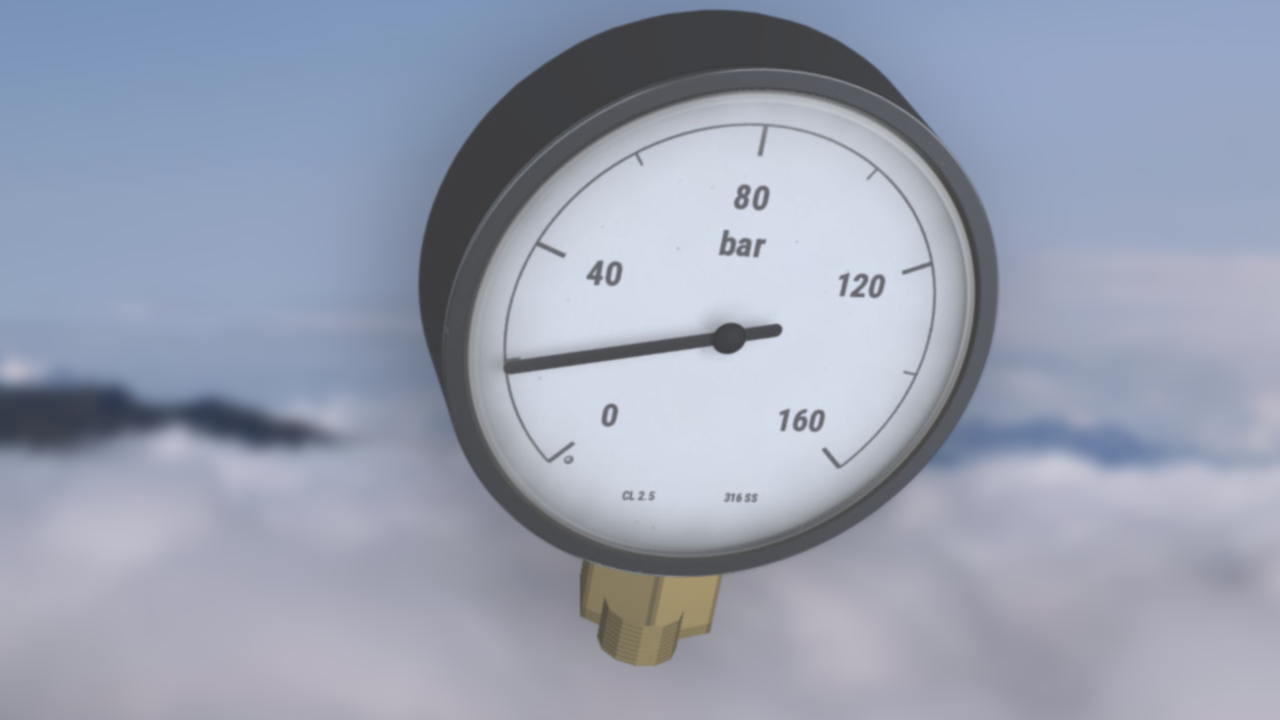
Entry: 20
